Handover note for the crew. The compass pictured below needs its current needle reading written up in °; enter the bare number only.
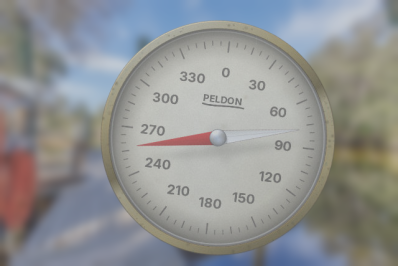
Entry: 257.5
